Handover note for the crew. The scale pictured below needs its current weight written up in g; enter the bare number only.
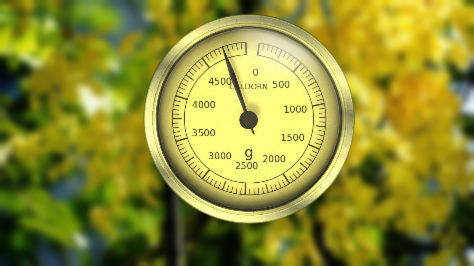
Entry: 4750
